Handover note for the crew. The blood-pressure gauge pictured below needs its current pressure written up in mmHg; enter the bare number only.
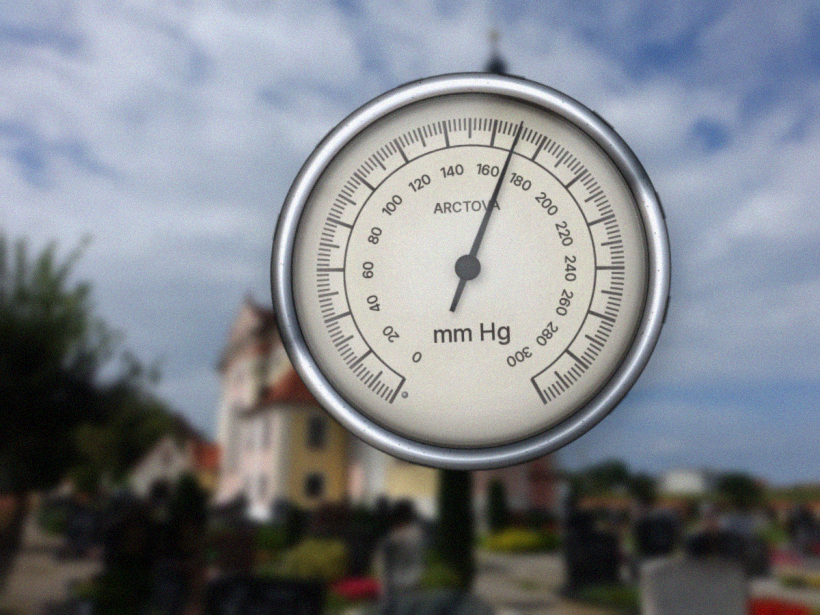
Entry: 170
